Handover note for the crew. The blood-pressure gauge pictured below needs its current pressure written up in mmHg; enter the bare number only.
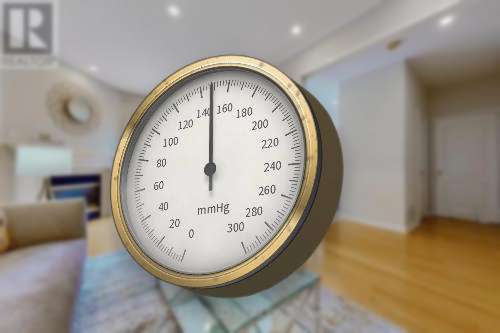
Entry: 150
